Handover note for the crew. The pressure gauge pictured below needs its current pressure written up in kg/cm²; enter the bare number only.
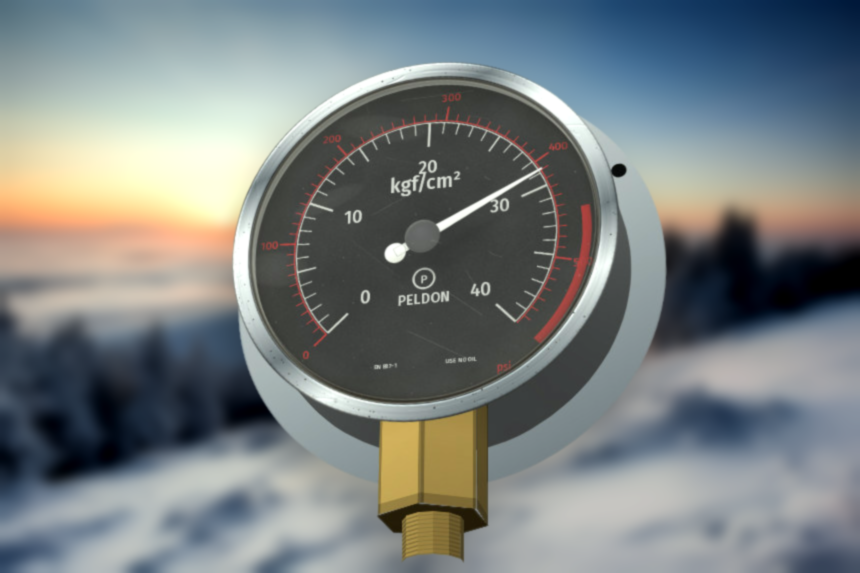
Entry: 29
